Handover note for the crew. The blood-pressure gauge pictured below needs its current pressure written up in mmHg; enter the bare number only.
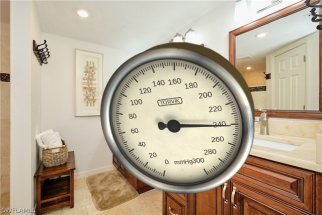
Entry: 240
